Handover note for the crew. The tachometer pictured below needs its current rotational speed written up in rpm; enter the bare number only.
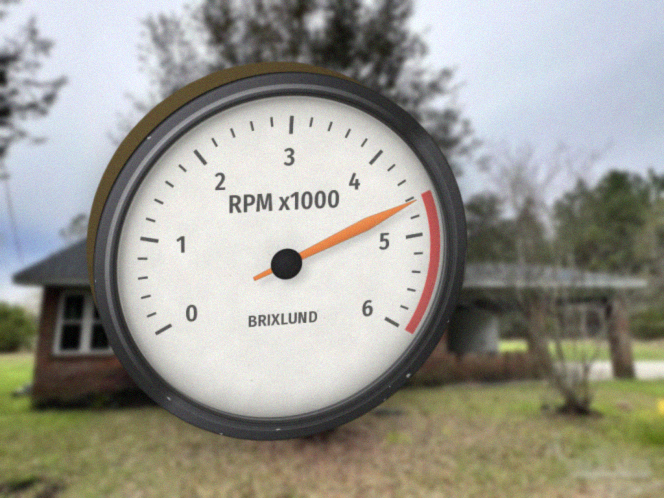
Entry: 4600
